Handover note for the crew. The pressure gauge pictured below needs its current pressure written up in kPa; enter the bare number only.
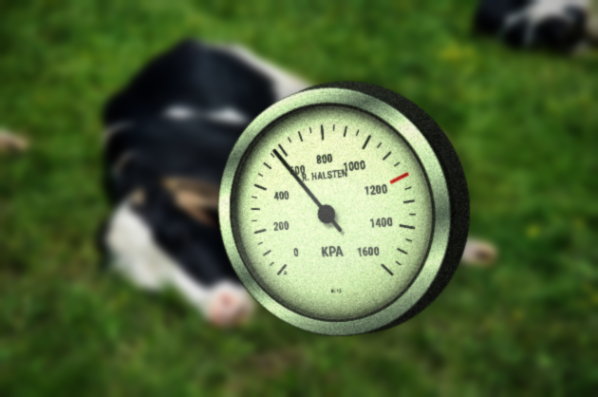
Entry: 575
